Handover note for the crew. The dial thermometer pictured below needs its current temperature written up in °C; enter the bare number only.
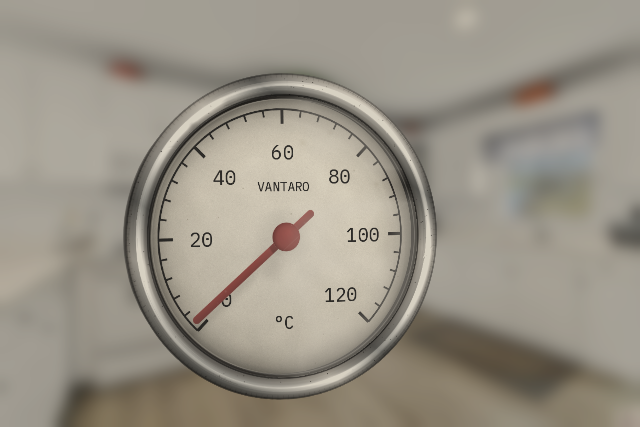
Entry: 2
